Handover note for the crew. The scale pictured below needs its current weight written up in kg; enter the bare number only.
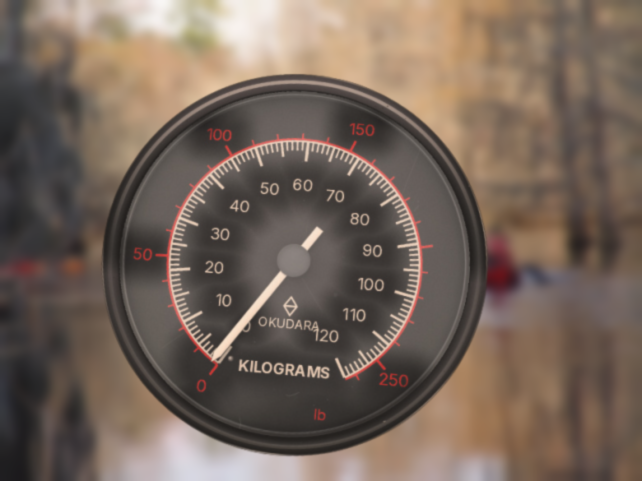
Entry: 1
